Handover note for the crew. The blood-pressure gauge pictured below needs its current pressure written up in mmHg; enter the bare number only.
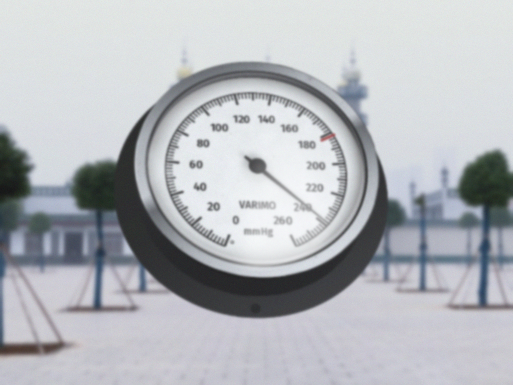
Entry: 240
